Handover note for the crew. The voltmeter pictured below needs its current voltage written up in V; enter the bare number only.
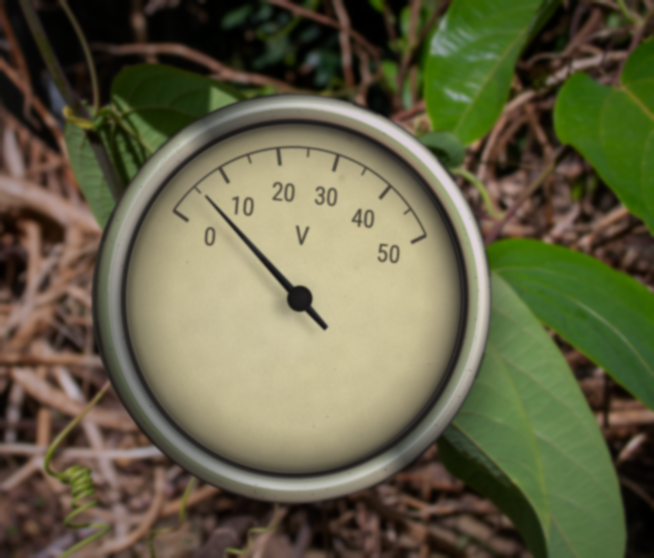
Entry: 5
